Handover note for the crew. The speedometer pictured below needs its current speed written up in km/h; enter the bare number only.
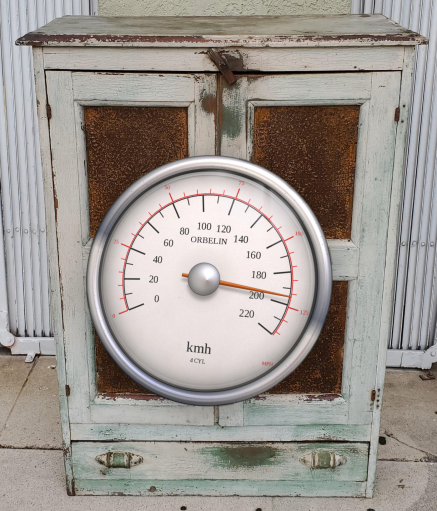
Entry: 195
